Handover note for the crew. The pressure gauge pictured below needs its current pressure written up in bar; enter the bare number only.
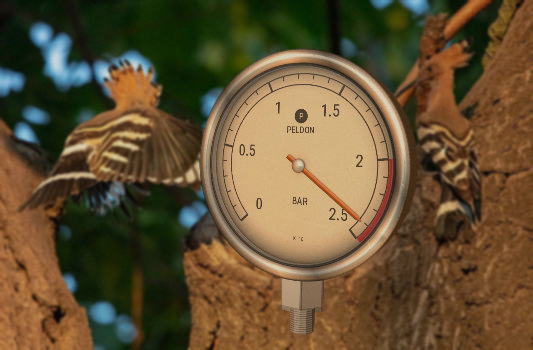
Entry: 2.4
